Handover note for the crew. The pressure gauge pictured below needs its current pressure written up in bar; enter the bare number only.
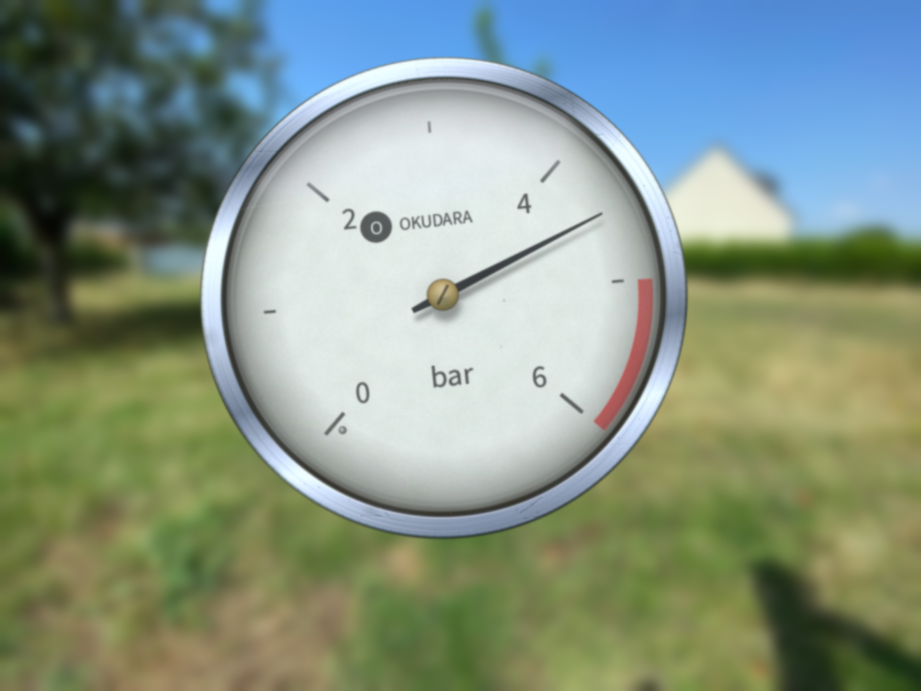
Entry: 4.5
